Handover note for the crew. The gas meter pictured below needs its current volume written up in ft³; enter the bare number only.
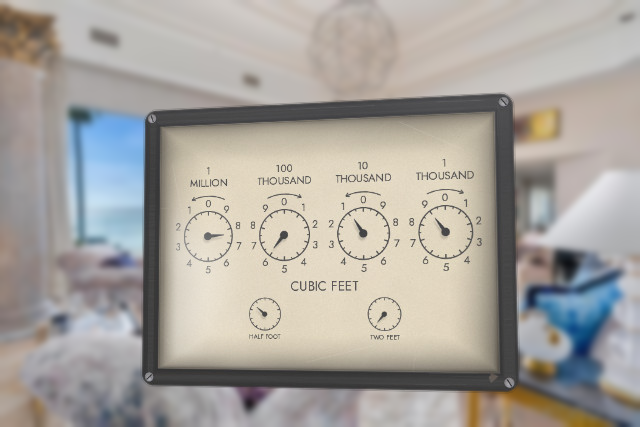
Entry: 760900
